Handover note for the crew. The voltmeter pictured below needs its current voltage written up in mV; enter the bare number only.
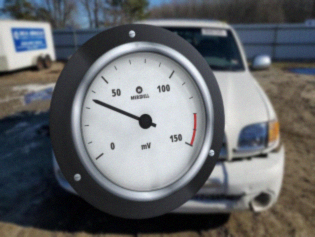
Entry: 35
